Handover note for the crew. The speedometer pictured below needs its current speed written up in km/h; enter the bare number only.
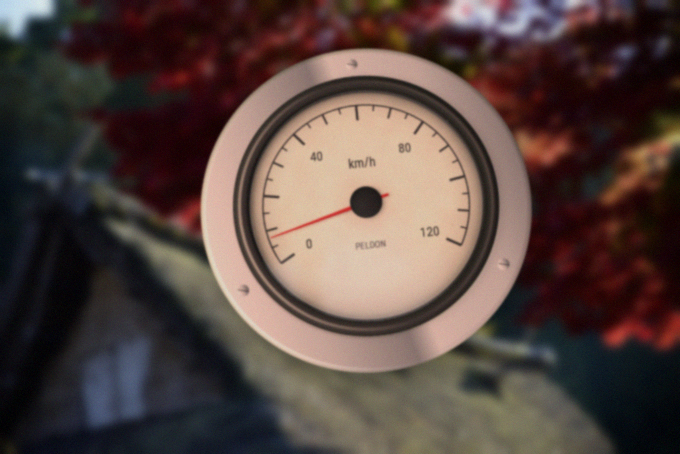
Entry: 7.5
